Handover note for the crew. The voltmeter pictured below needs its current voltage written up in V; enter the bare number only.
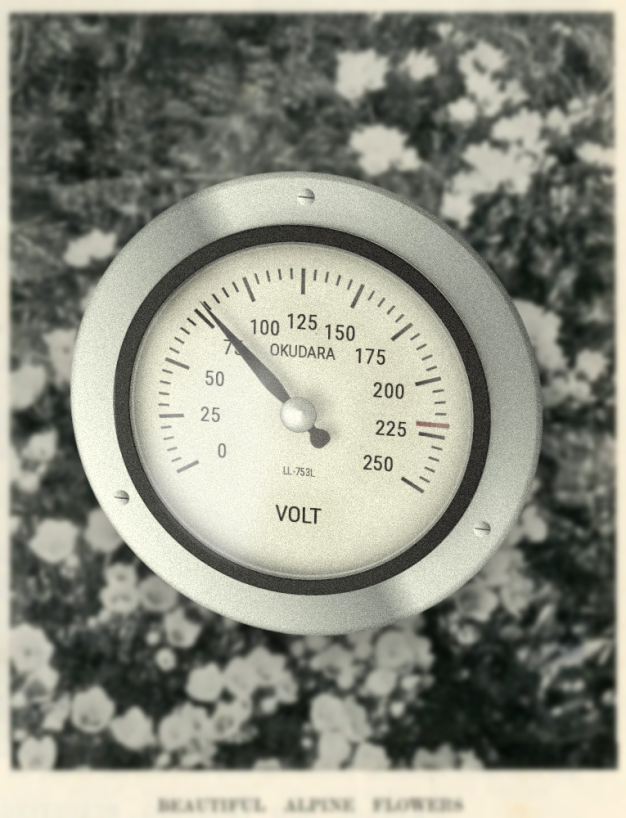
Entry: 80
